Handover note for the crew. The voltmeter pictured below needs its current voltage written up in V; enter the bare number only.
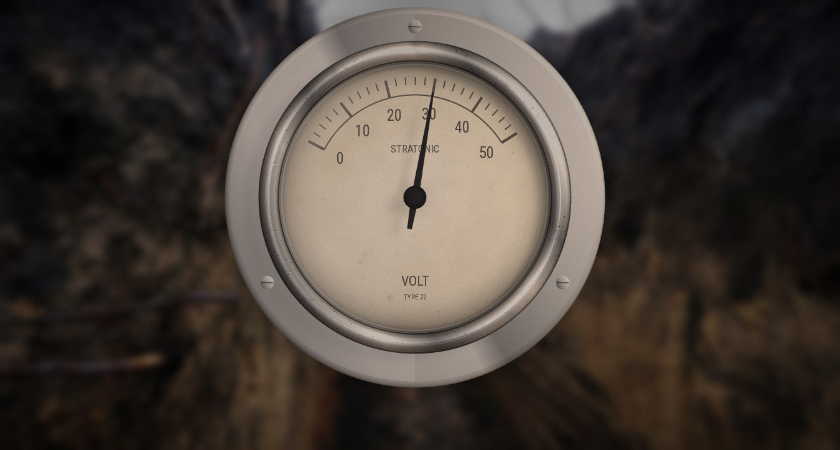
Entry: 30
